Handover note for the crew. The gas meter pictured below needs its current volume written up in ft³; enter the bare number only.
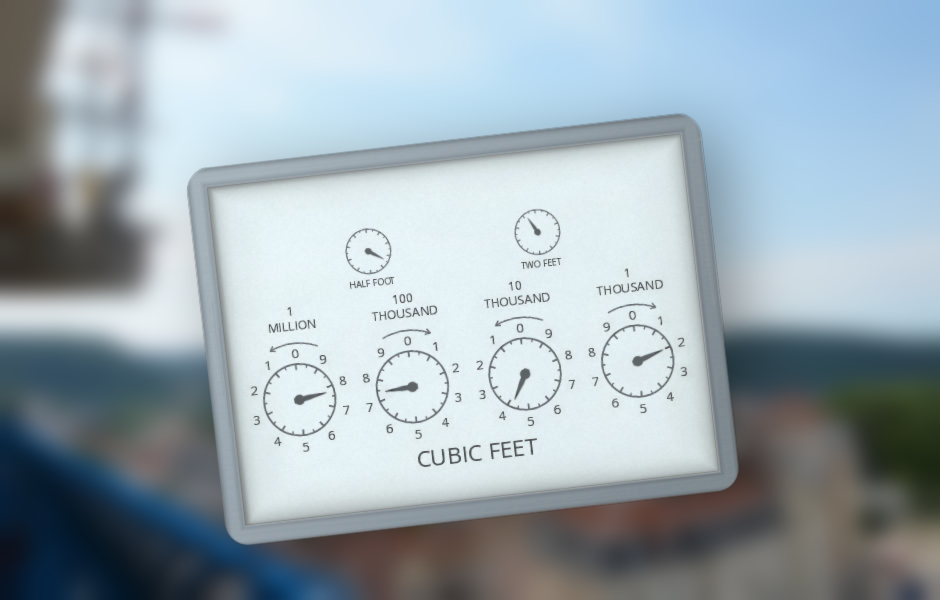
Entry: 774200
